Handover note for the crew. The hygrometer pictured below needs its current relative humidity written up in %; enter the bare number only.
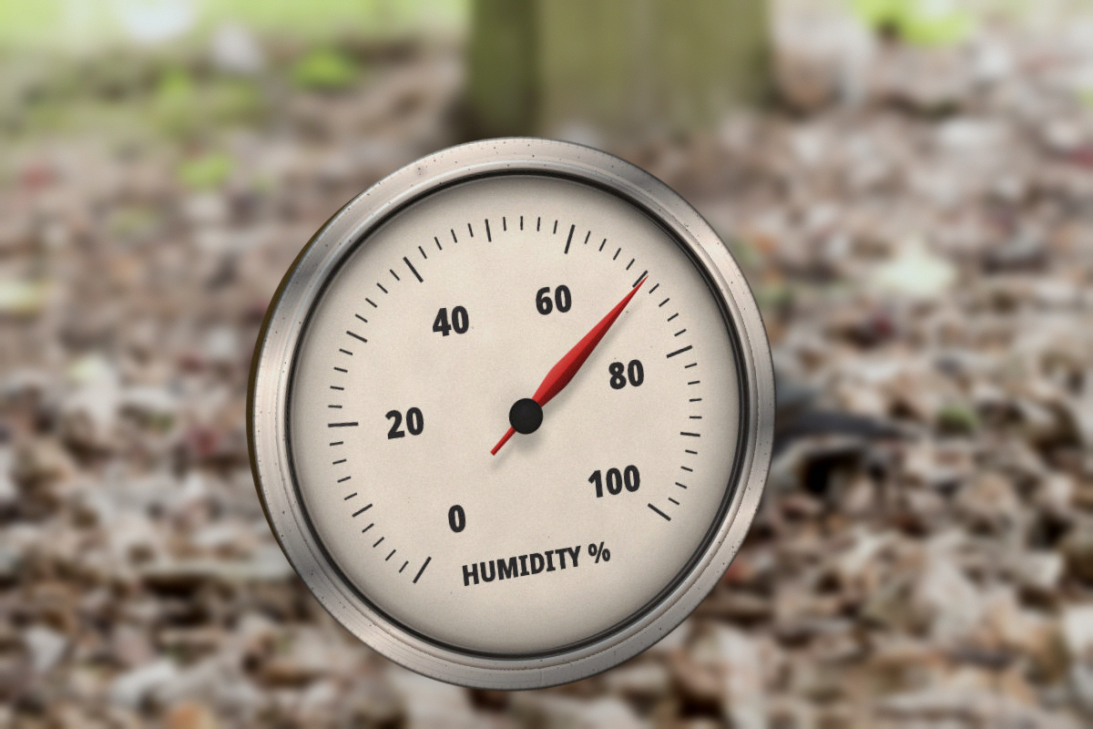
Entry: 70
